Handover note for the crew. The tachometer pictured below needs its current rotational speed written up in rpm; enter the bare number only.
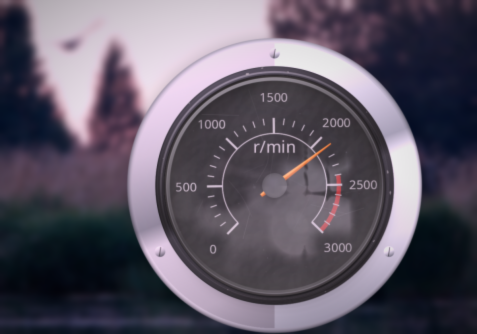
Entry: 2100
